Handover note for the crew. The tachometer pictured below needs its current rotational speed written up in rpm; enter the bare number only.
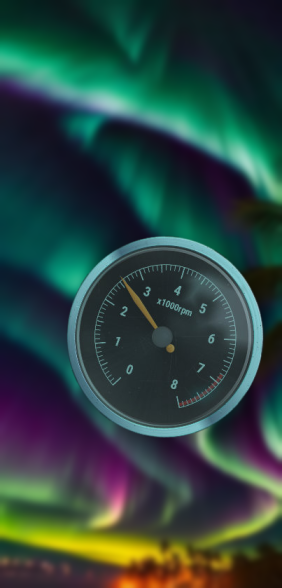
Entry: 2600
